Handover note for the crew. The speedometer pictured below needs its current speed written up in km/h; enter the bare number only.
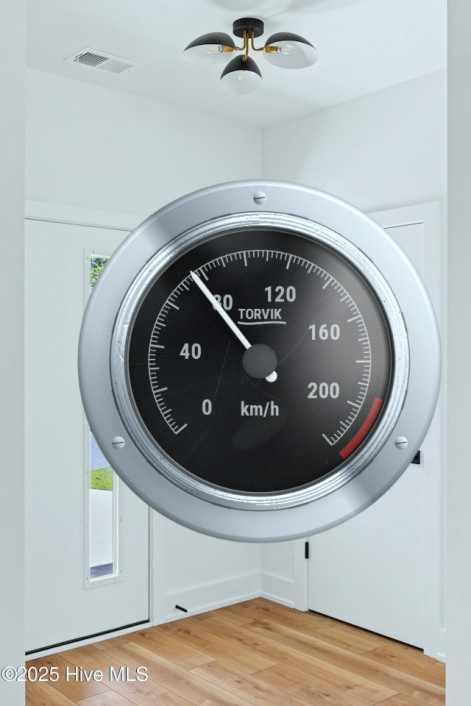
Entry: 76
